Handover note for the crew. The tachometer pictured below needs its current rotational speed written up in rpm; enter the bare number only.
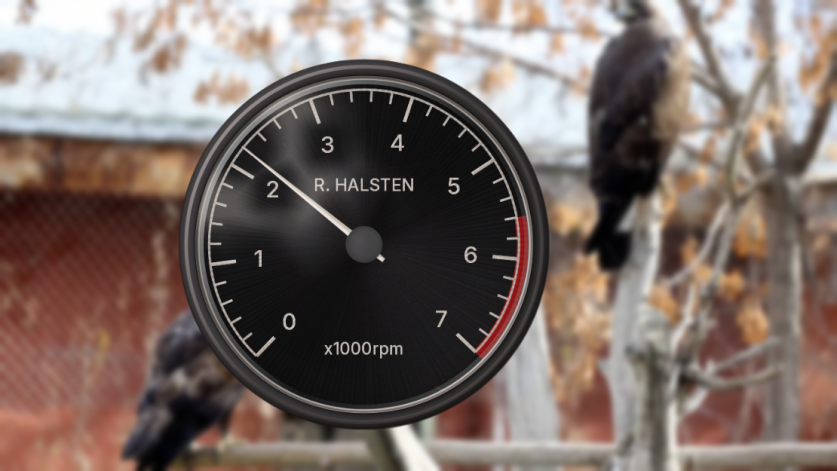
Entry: 2200
